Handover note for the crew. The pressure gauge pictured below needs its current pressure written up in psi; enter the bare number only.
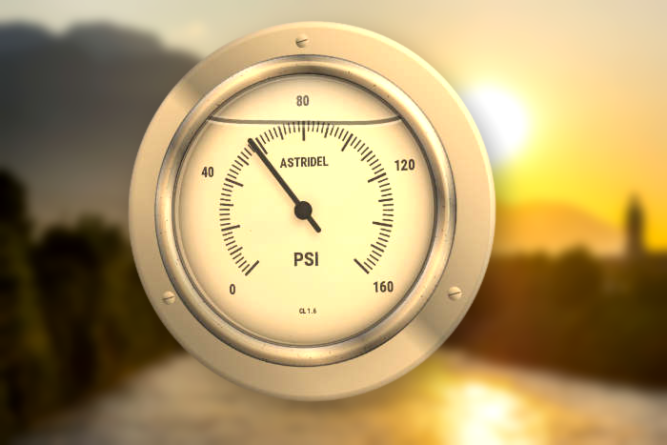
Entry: 58
